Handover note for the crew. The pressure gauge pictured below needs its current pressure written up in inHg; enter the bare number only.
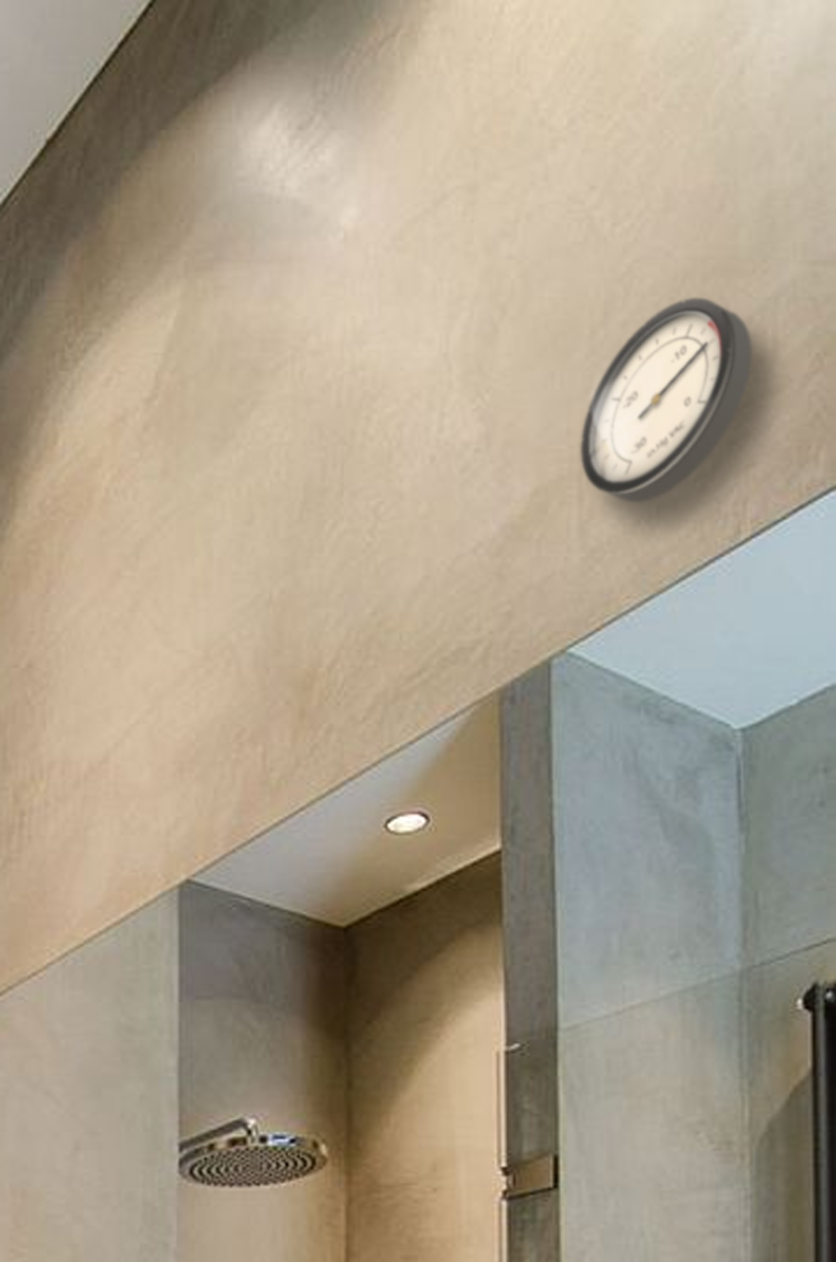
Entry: -6
